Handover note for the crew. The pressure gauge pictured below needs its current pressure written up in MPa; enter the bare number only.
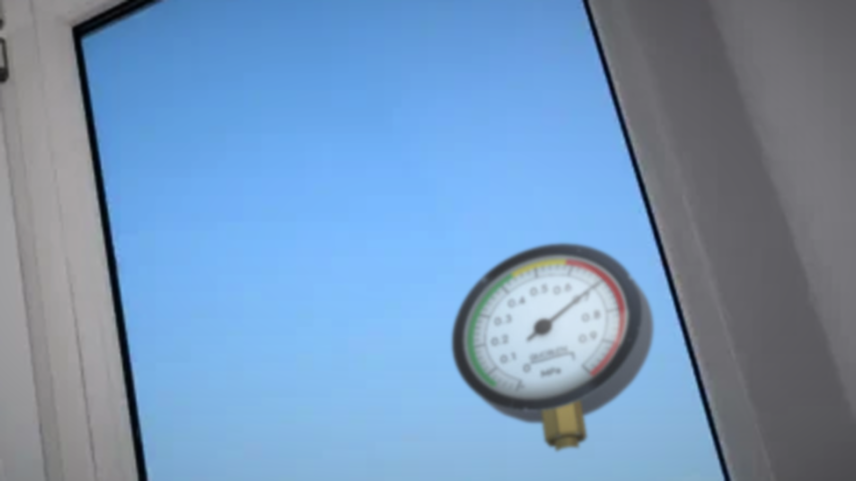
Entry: 0.7
